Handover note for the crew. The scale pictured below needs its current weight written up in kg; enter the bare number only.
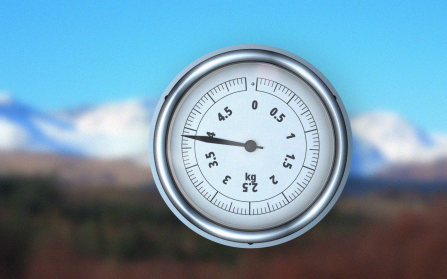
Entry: 3.9
